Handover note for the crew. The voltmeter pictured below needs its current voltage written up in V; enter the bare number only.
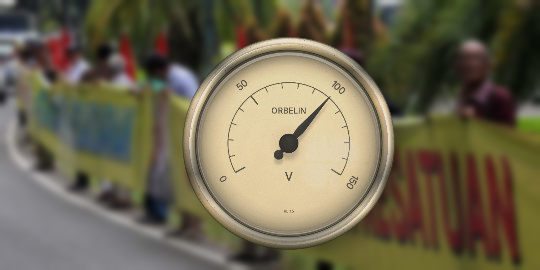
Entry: 100
